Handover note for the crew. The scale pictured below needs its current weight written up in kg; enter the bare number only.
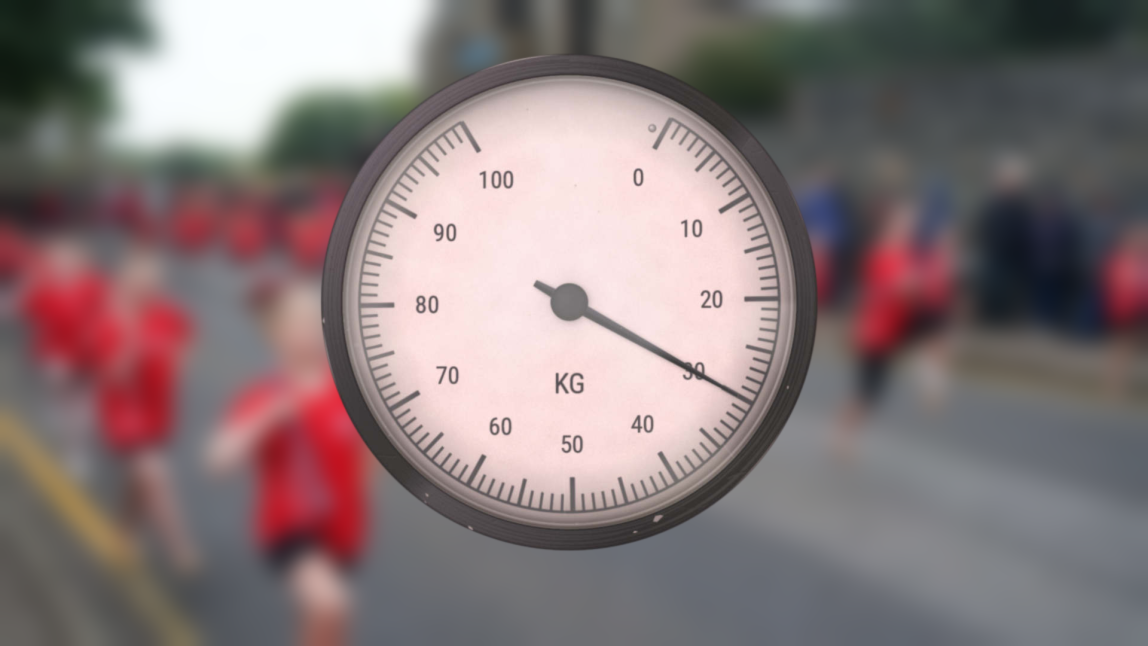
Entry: 30
